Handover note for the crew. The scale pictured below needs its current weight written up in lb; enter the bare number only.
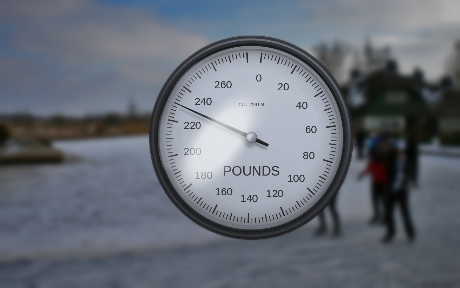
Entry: 230
